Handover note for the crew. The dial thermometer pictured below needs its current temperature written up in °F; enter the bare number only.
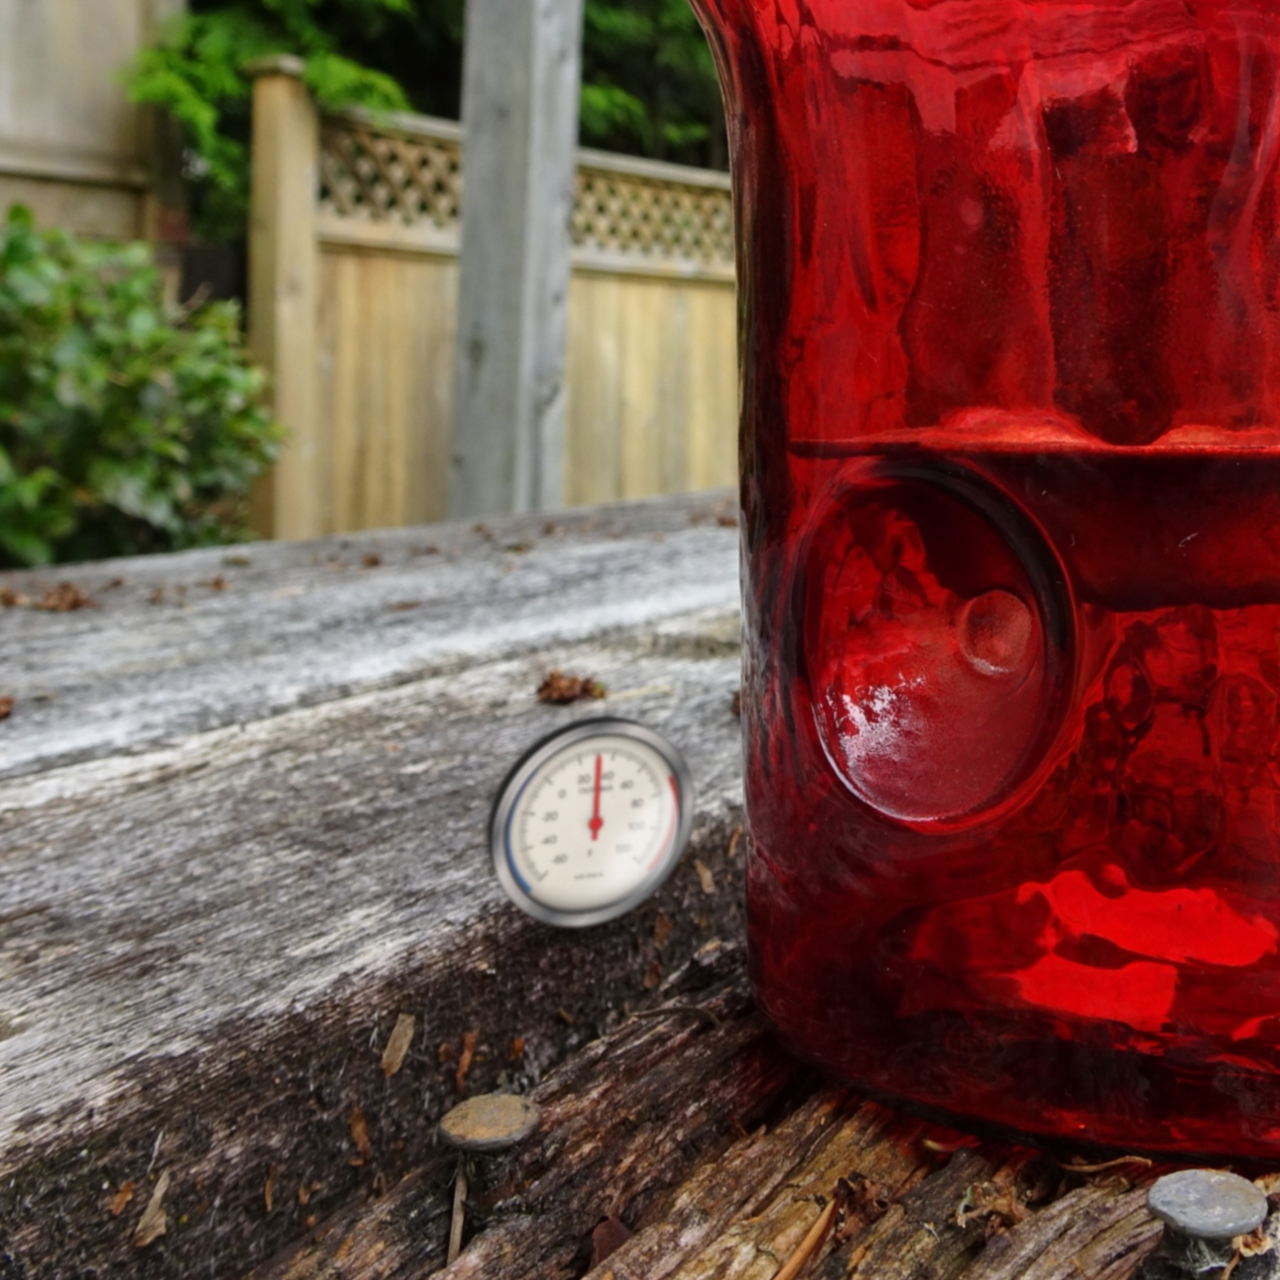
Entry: 30
